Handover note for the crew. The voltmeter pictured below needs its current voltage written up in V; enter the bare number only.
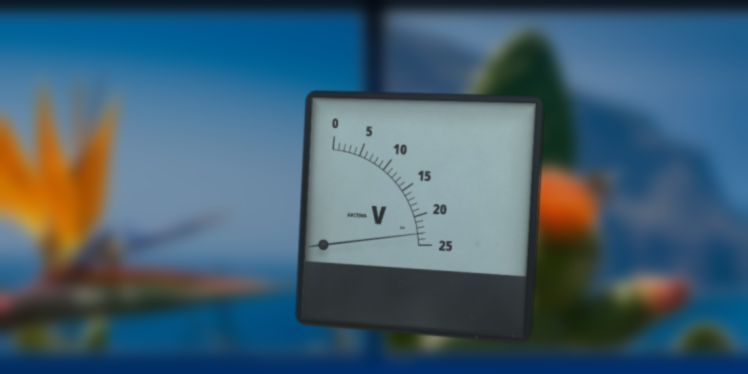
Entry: 23
